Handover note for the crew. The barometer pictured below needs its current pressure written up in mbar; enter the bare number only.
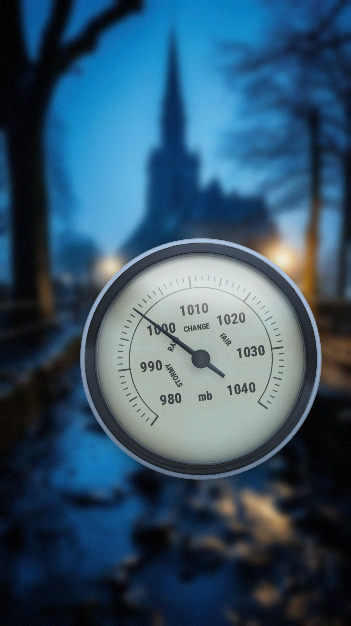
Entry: 1000
